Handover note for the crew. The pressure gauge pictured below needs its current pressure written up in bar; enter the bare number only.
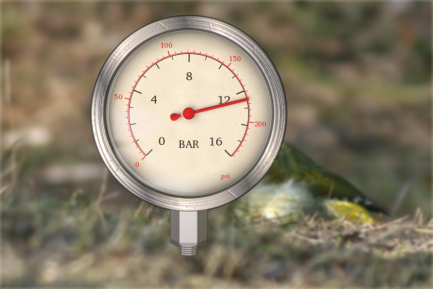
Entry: 12.5
